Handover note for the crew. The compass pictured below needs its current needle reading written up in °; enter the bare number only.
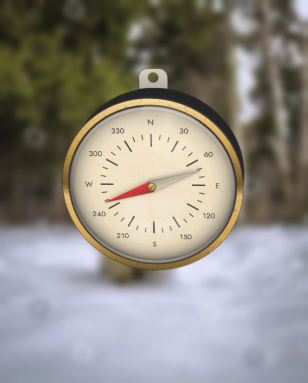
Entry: 250
